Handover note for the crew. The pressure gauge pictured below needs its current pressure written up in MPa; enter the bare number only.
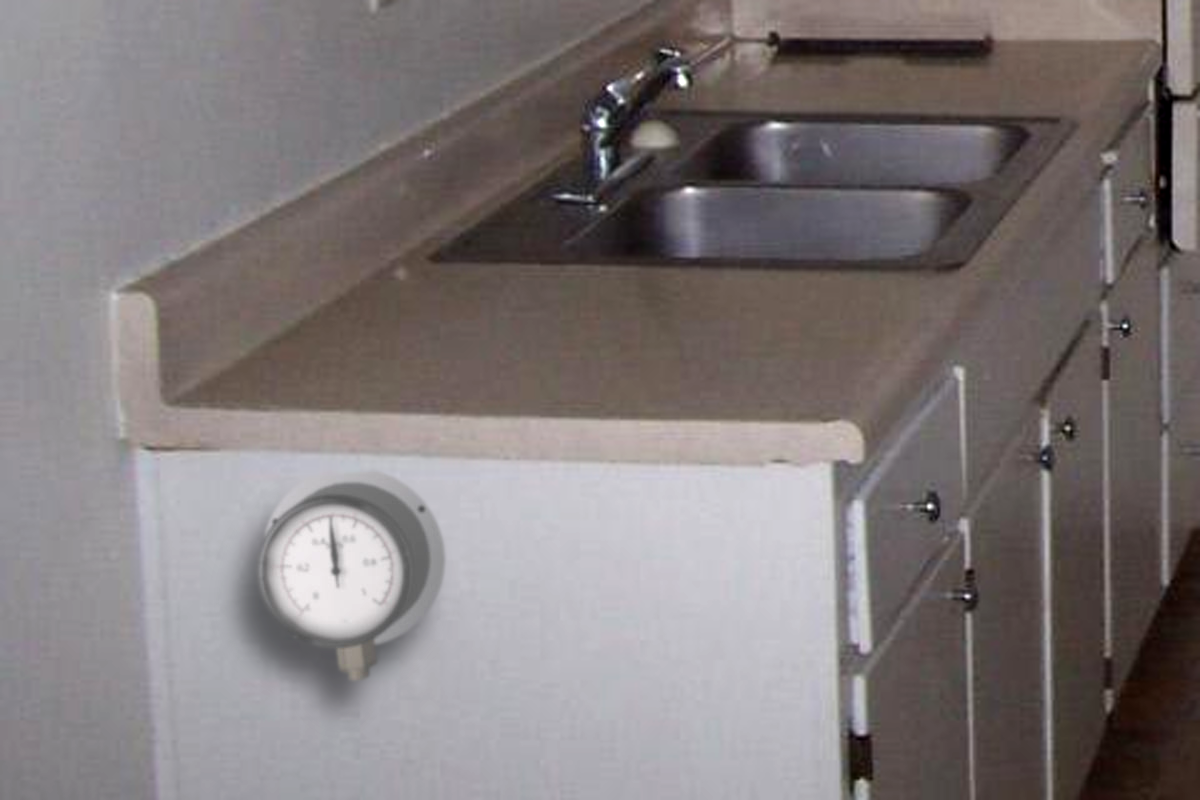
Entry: 0.5
